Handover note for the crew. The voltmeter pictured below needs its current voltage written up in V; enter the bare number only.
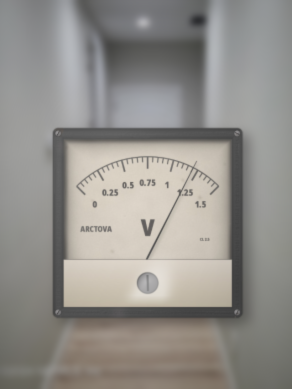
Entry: 1.2
